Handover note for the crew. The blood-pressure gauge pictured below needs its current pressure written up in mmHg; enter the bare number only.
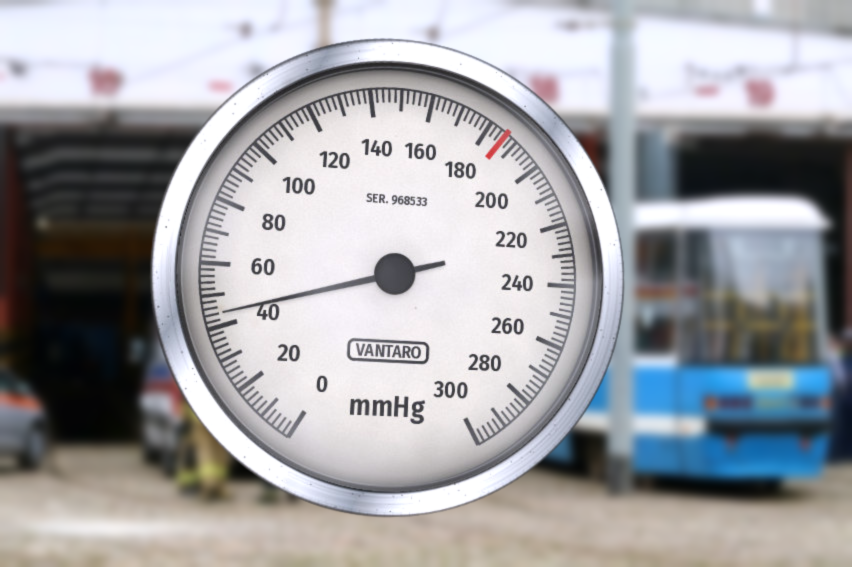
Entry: 44
